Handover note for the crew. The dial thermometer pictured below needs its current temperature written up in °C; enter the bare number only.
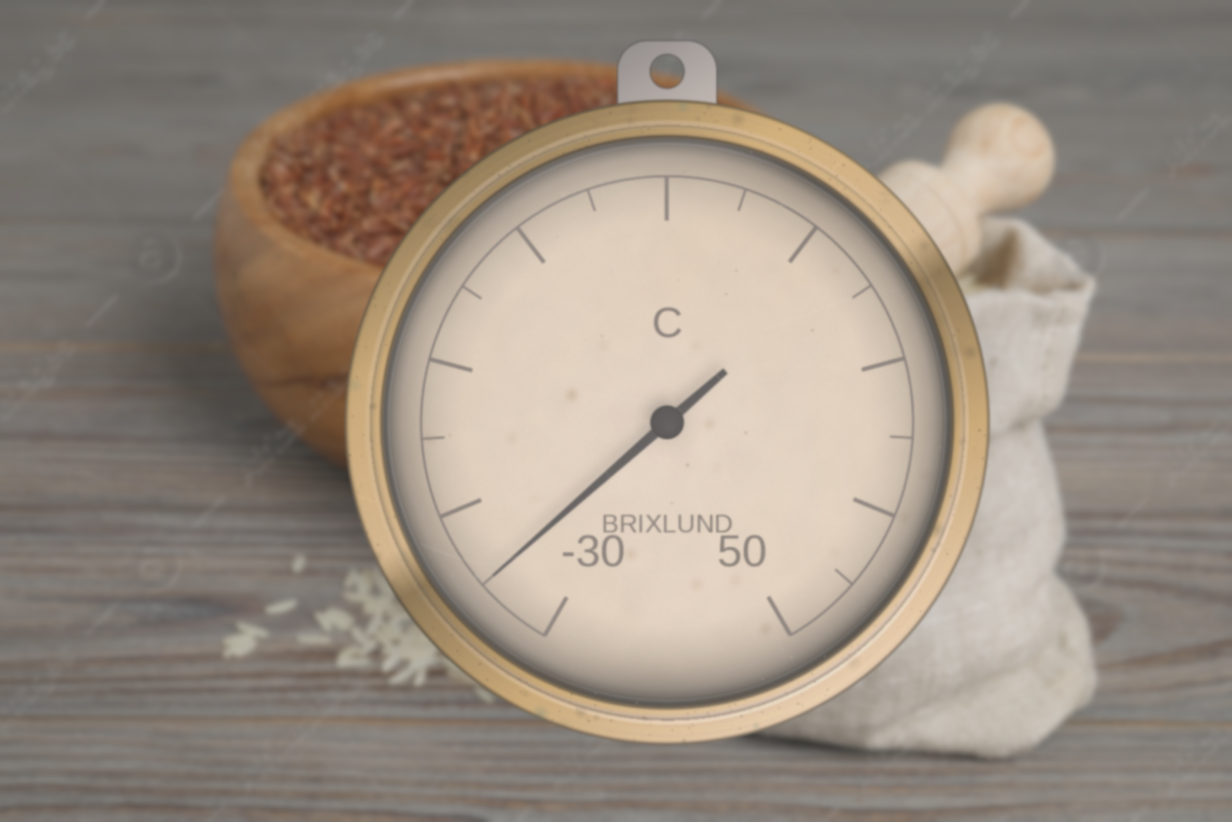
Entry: -25
